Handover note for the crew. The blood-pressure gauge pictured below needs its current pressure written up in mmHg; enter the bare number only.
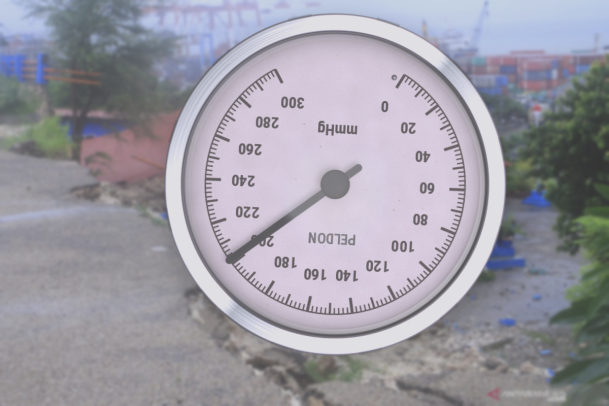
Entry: 202
